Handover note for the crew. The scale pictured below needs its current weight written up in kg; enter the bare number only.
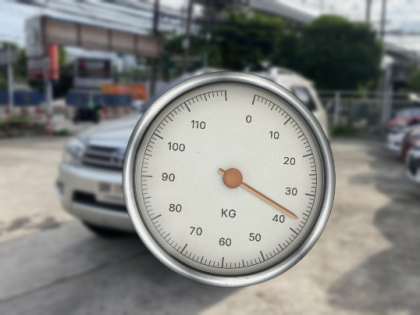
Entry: 37
